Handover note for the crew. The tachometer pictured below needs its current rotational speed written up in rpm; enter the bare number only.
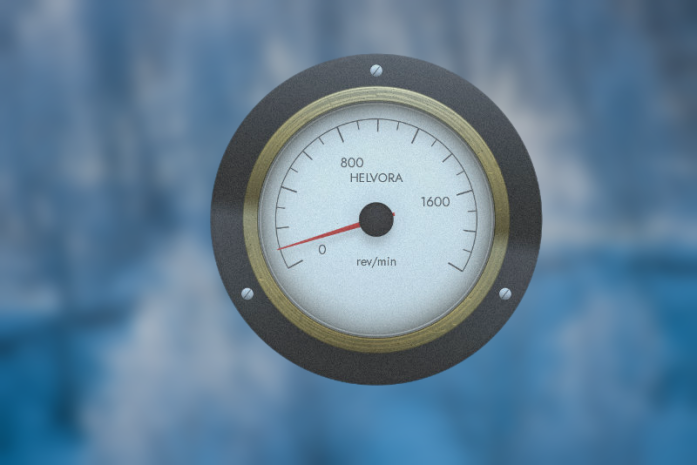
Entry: 100
